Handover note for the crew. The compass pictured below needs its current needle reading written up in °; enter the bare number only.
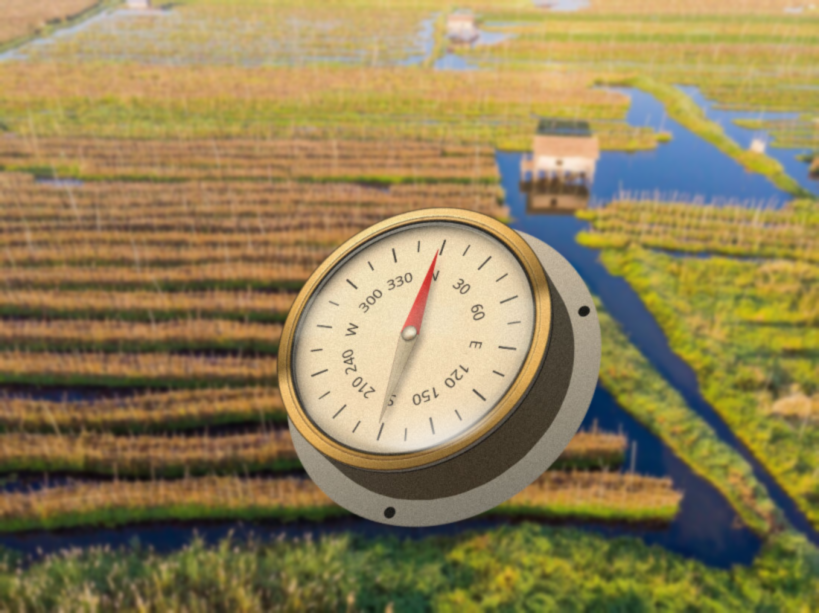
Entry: 0
